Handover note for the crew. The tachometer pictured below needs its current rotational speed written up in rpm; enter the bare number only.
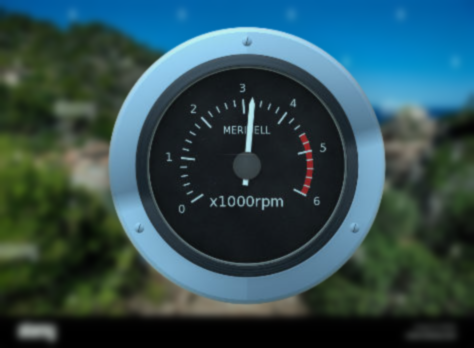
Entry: 3200
